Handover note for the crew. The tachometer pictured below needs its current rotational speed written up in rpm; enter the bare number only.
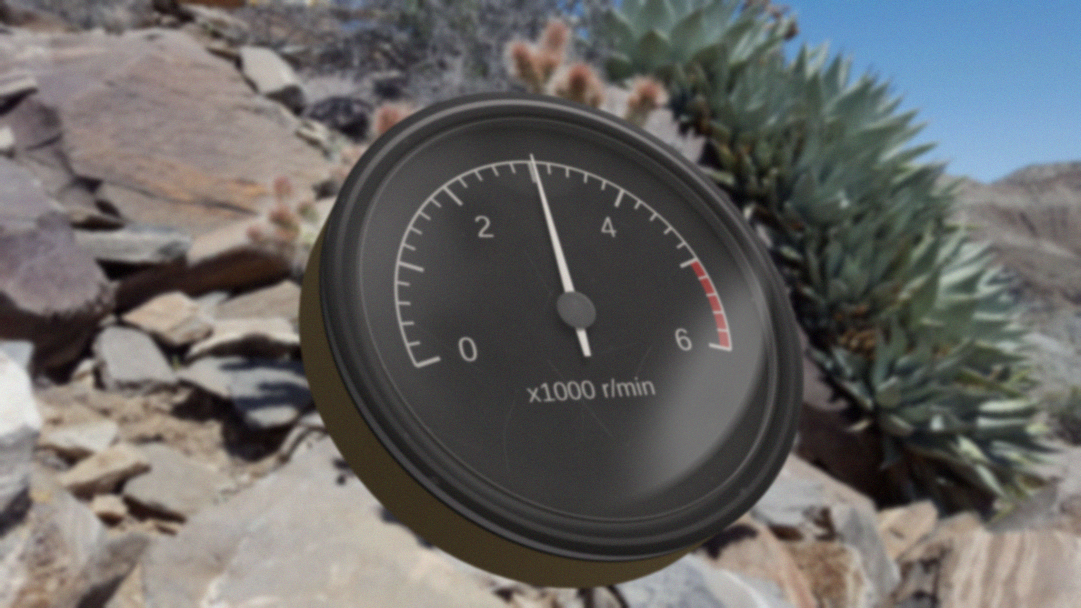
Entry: 3000
